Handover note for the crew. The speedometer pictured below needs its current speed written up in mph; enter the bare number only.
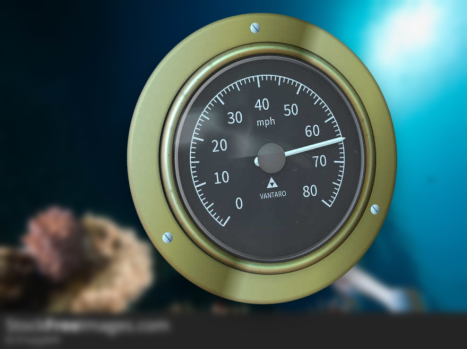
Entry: 65
